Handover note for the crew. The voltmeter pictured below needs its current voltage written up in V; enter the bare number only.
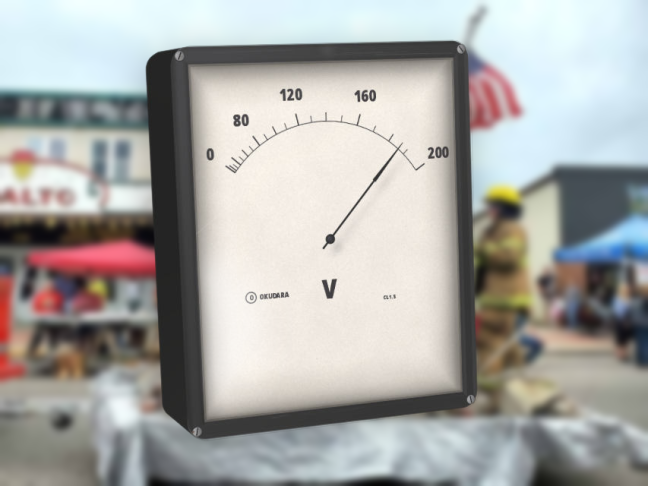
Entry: 185
